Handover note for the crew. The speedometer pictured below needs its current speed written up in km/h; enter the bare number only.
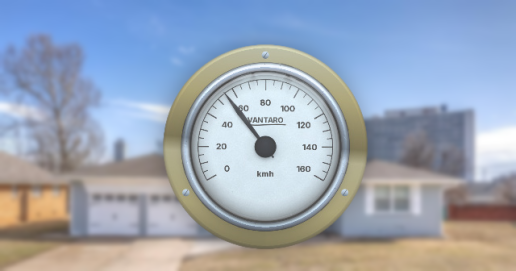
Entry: 55
